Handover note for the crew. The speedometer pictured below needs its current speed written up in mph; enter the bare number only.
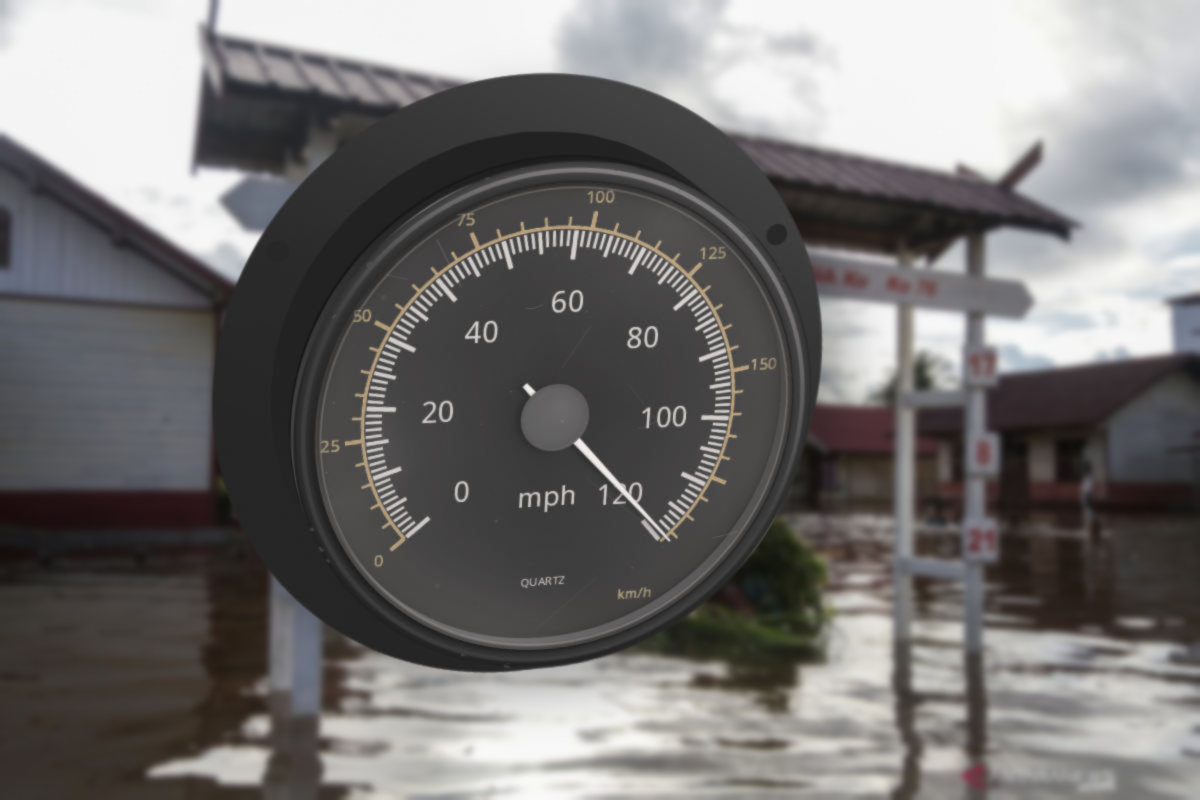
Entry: 119
